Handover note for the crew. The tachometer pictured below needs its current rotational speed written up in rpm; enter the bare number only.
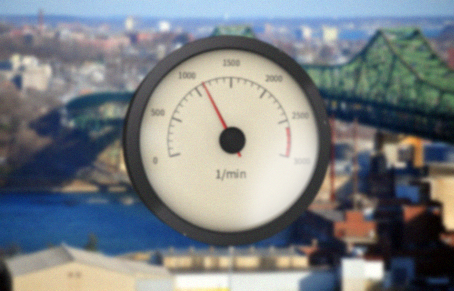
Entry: 1100
